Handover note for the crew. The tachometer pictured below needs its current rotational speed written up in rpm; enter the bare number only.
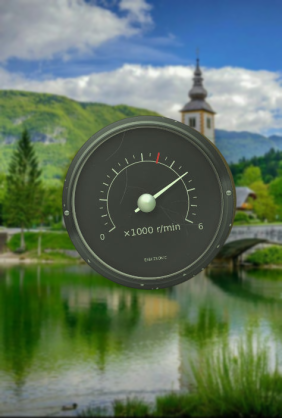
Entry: 4500
